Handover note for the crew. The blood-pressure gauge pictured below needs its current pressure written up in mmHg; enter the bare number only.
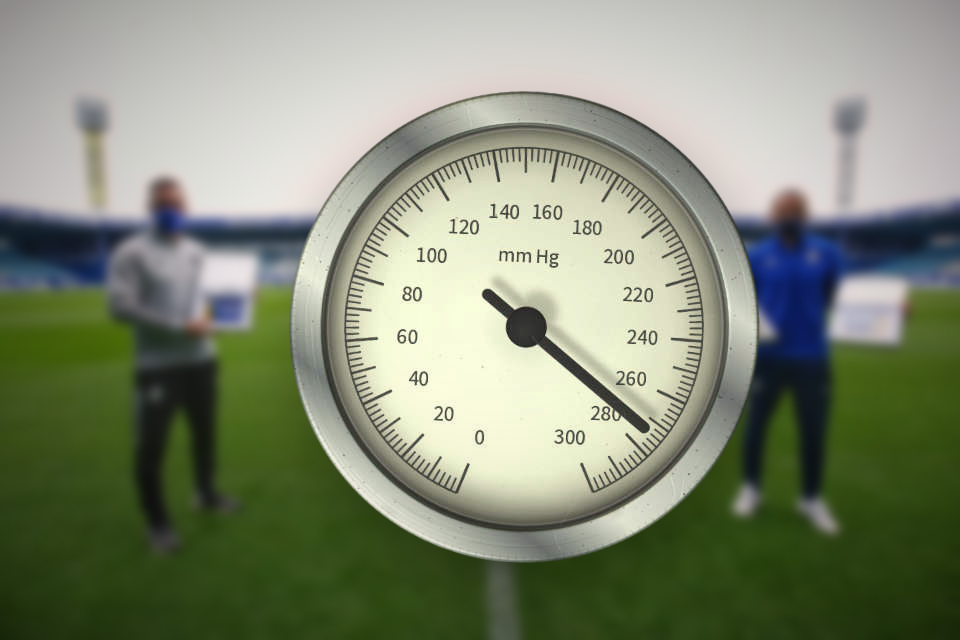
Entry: 274
